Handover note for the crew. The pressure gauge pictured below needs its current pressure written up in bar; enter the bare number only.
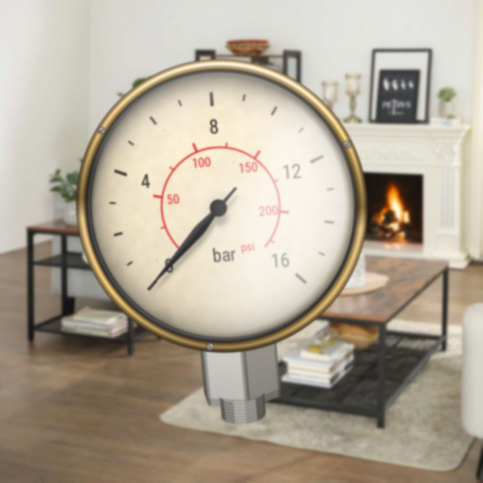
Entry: 0
